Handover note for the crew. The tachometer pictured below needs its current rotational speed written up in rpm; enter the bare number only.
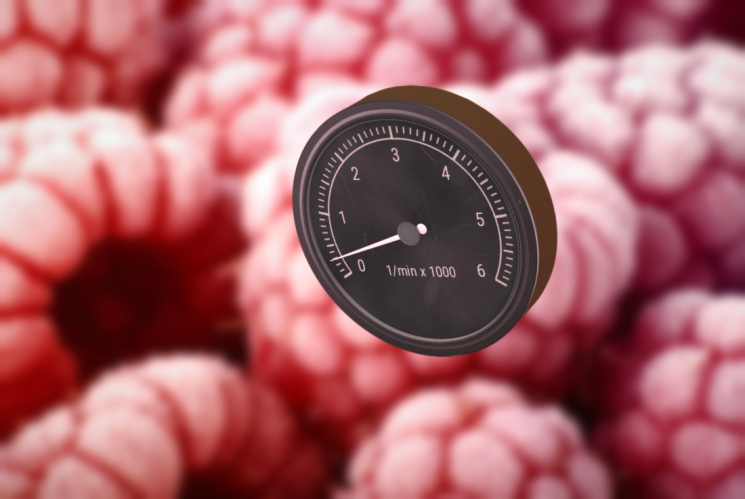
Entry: 300
